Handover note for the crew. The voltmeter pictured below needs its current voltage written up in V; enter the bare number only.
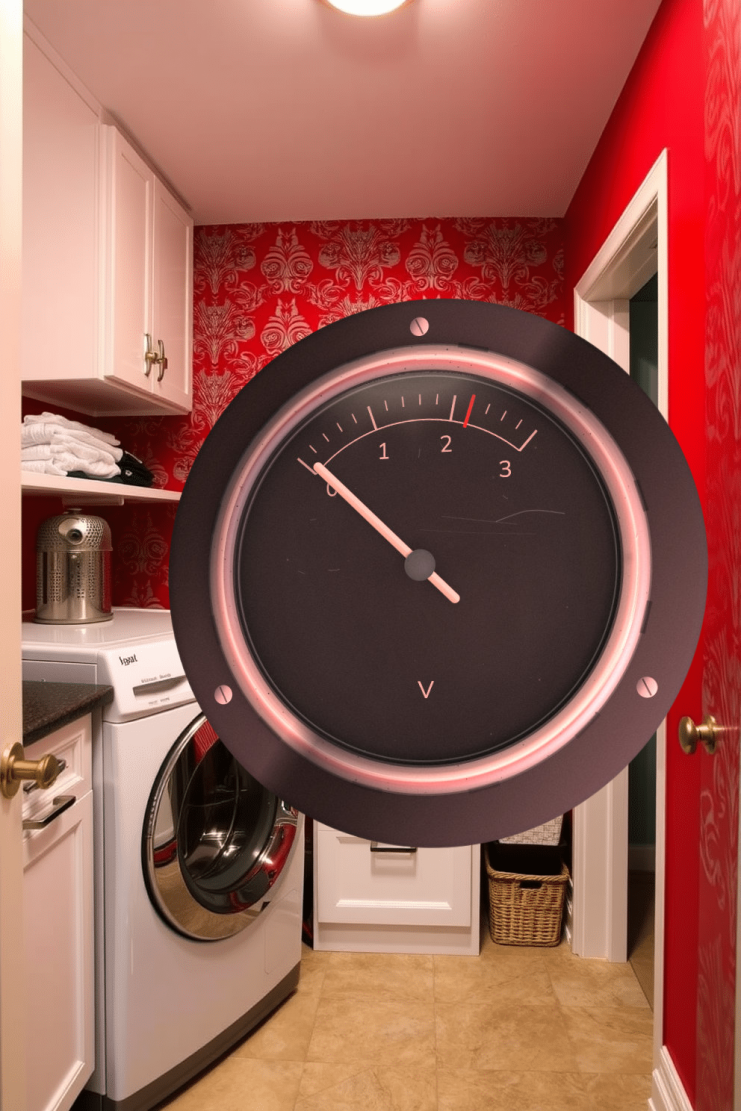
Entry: 0.1
